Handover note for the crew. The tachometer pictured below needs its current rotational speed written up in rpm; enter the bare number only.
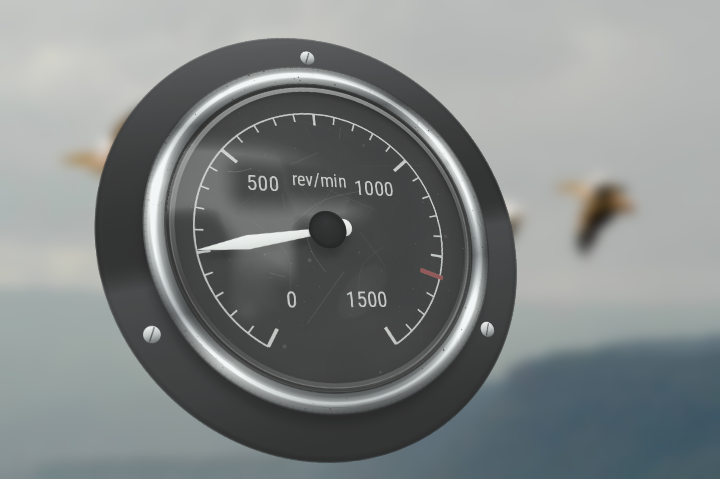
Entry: 250
